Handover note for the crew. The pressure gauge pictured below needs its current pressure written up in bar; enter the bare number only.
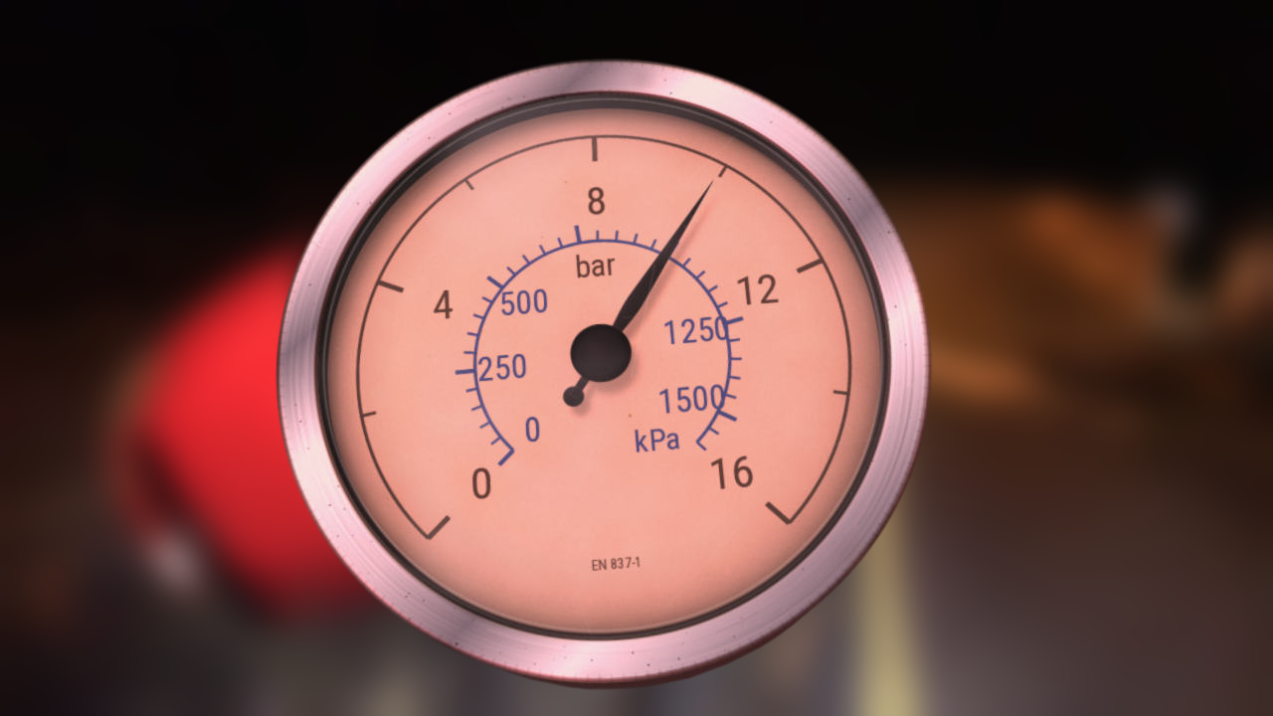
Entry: 10
